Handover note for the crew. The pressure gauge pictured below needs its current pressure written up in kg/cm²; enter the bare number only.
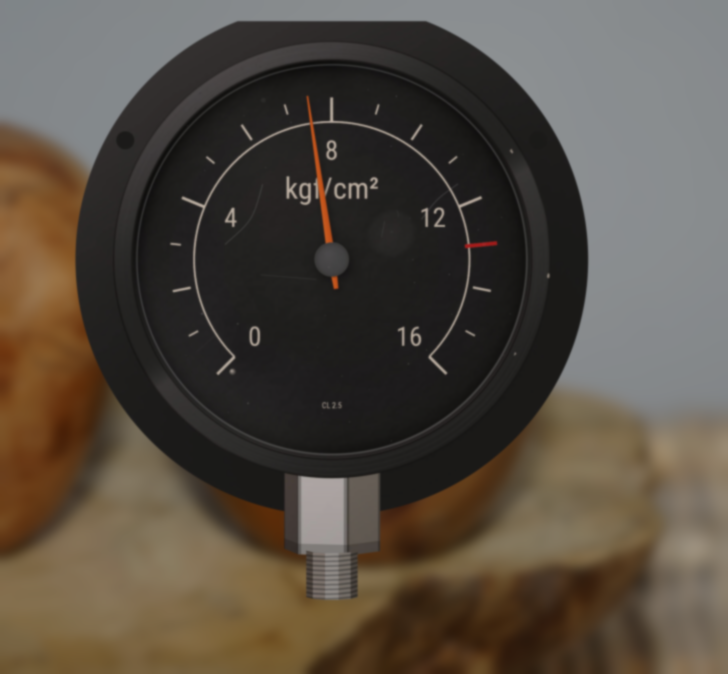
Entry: 7.5
